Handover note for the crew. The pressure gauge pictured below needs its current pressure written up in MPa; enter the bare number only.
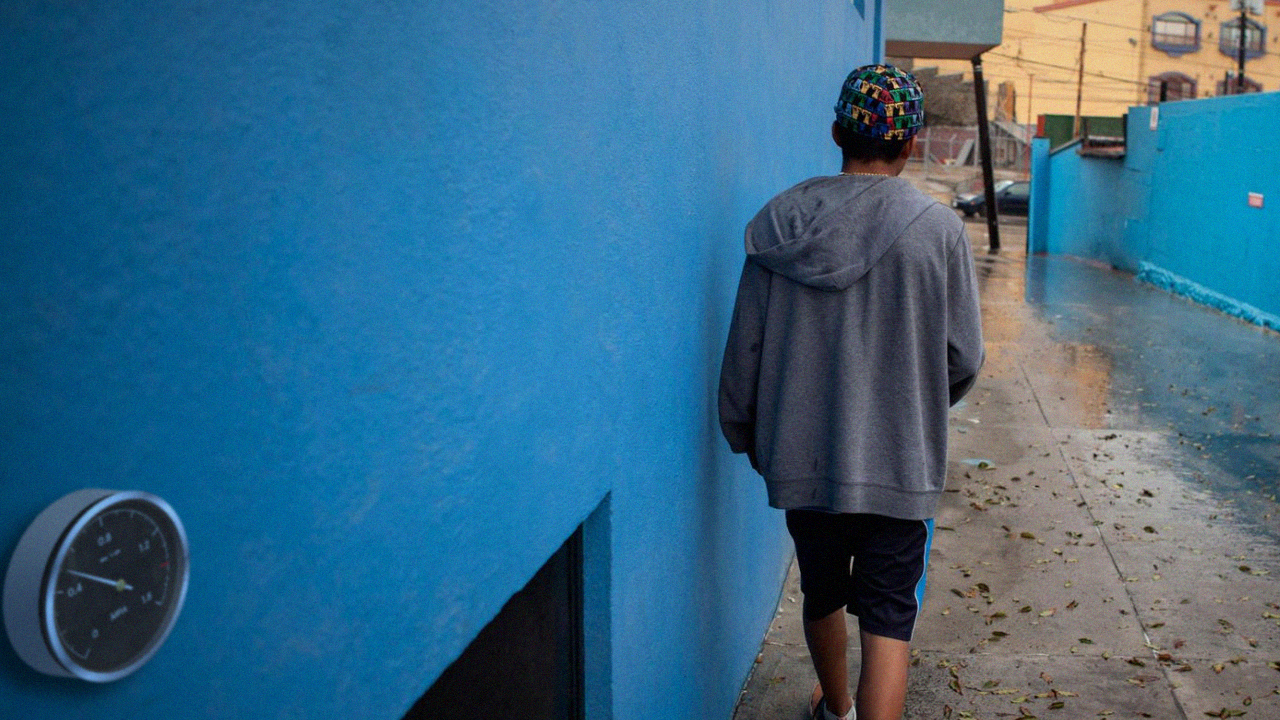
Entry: 0.5
